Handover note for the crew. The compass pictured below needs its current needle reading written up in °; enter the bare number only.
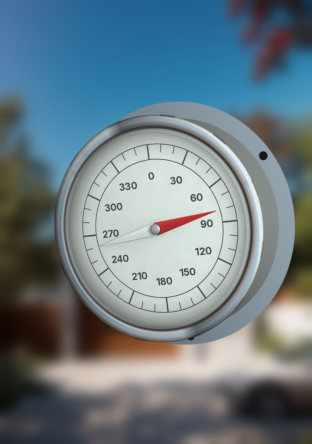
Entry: 80
